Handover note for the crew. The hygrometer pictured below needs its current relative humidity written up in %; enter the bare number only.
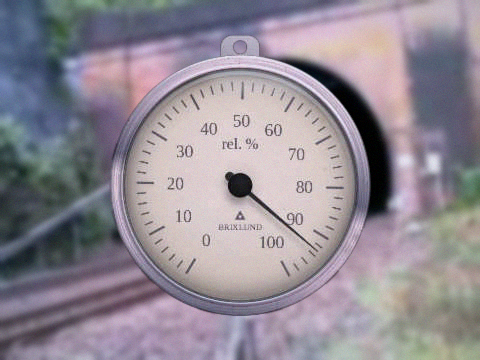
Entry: 93
